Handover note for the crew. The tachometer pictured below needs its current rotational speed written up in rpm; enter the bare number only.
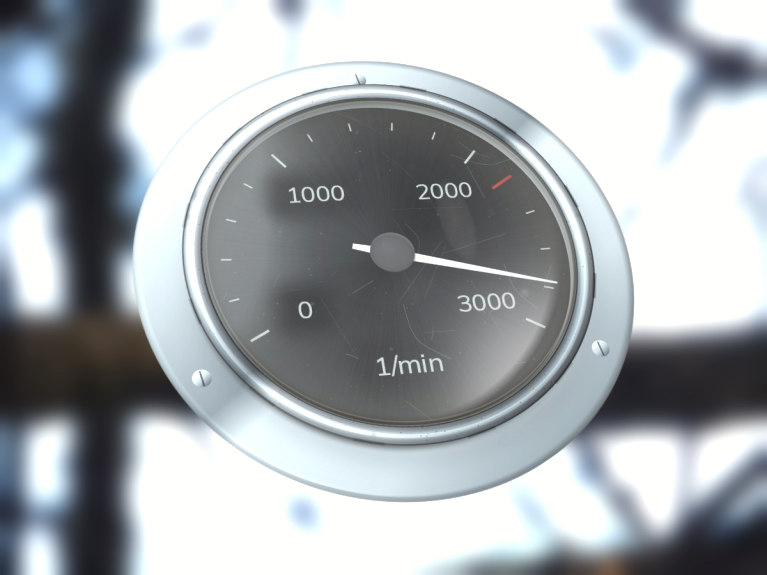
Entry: 2800
